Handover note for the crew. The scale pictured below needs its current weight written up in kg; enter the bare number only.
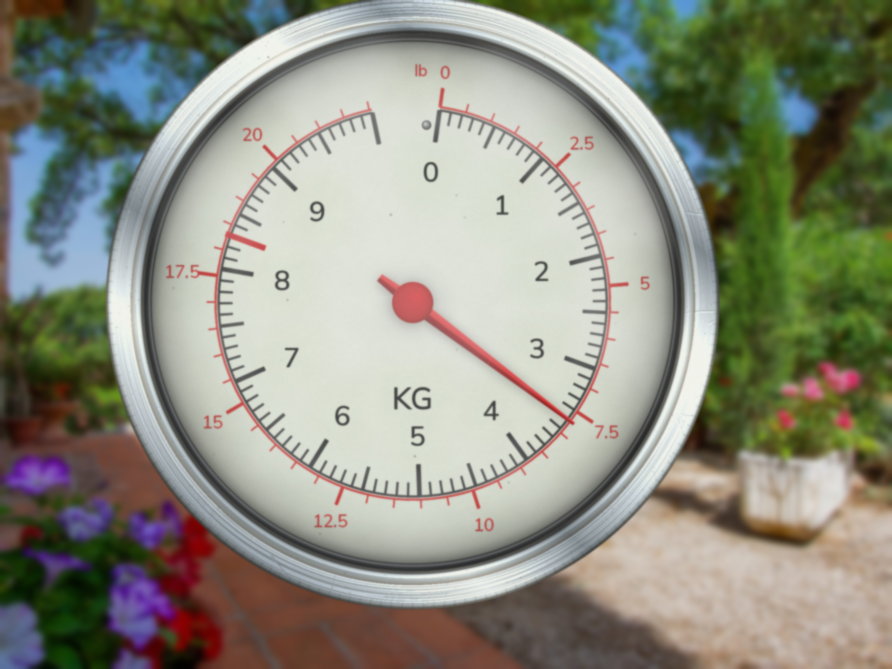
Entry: 3.5
